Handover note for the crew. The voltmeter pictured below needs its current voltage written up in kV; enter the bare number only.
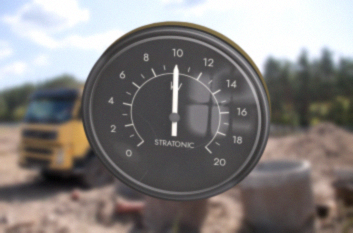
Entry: 10
